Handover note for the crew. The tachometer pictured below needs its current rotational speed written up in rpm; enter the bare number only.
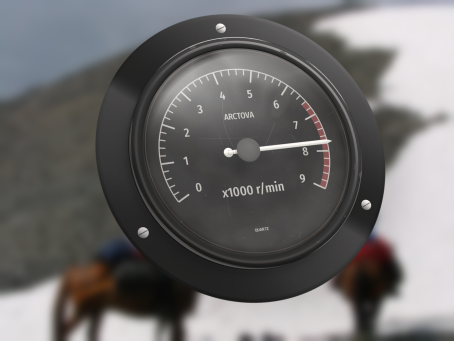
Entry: 7800
